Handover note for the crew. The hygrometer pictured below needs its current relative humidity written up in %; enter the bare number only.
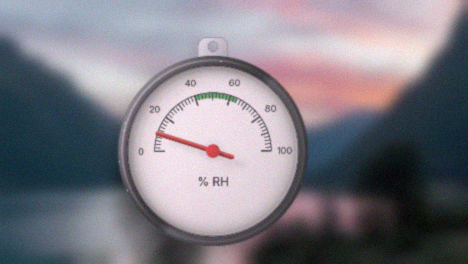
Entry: 10
